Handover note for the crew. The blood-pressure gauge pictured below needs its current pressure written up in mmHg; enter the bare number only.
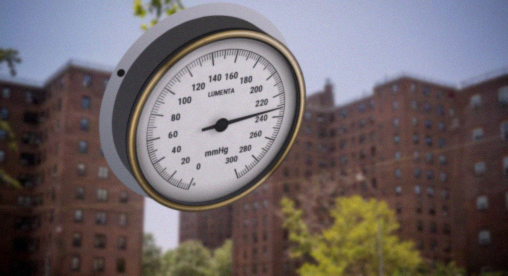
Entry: 230
